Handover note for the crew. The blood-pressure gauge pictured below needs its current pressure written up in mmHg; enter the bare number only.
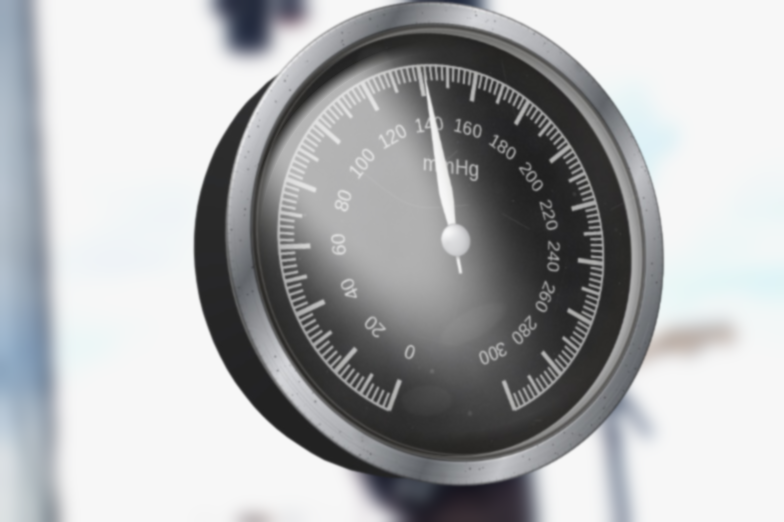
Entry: 140
